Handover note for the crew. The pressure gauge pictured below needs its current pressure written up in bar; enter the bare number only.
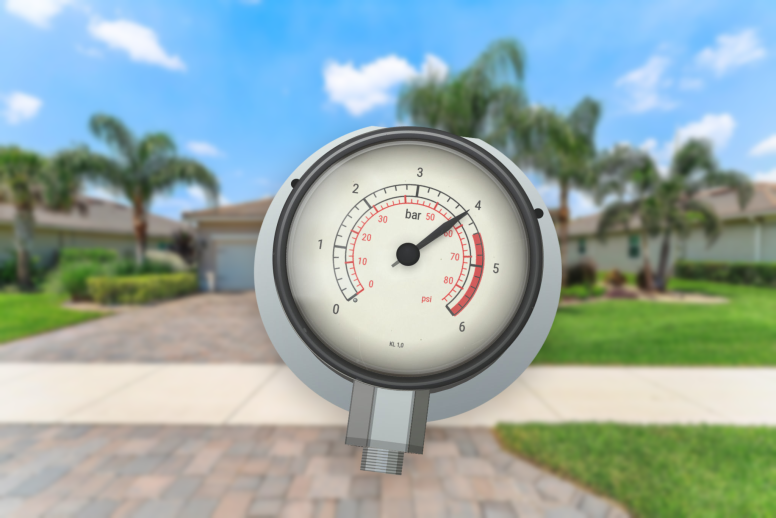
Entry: 4
